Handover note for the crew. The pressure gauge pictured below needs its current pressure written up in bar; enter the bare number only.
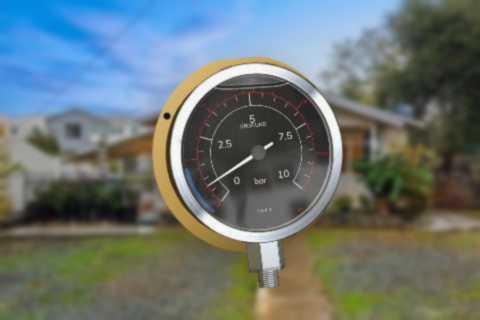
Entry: 0.75
